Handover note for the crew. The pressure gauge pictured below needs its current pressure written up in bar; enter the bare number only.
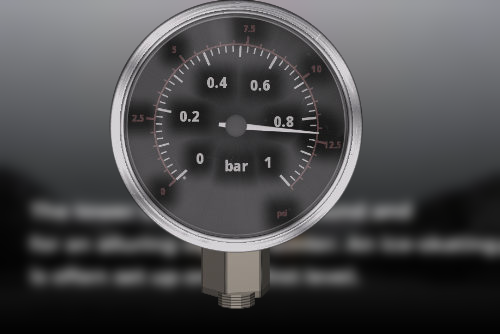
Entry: 0.84
